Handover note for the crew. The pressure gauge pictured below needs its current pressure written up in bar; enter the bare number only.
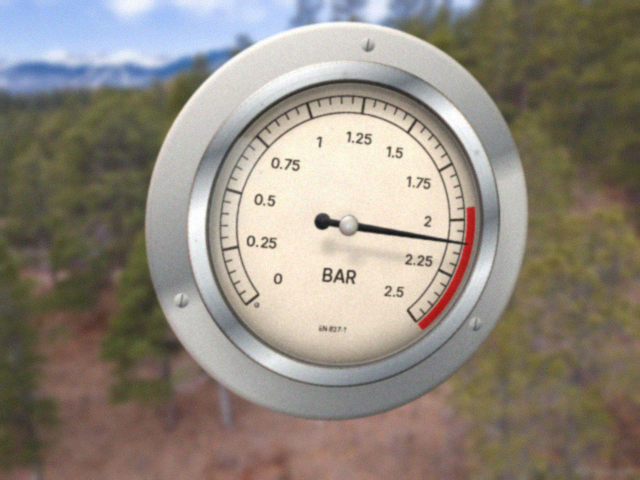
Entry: 2.1
